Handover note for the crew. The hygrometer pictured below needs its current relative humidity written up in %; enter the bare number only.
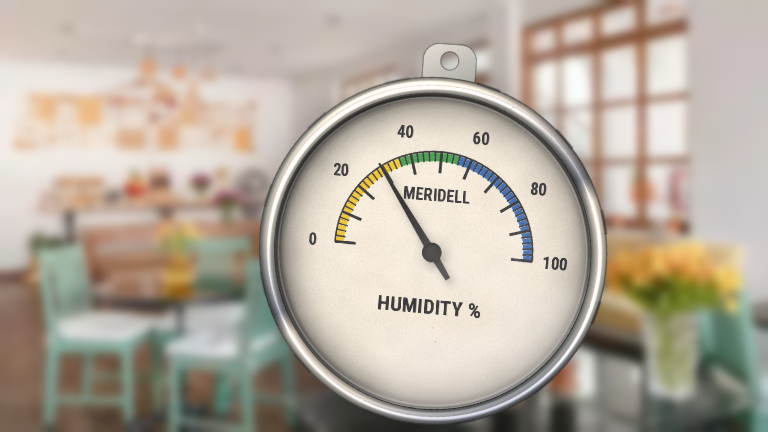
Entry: 30
